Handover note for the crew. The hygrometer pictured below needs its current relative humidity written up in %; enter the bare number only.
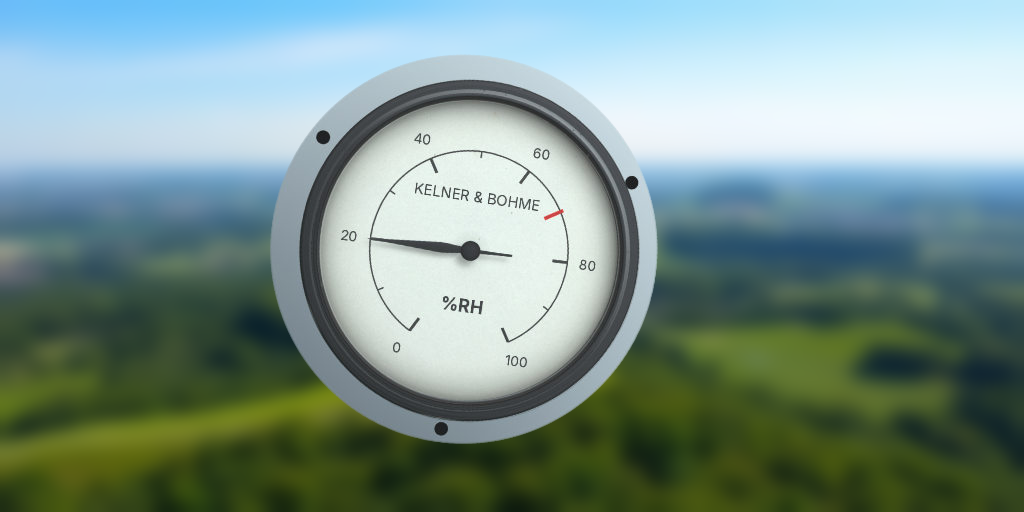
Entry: 20
